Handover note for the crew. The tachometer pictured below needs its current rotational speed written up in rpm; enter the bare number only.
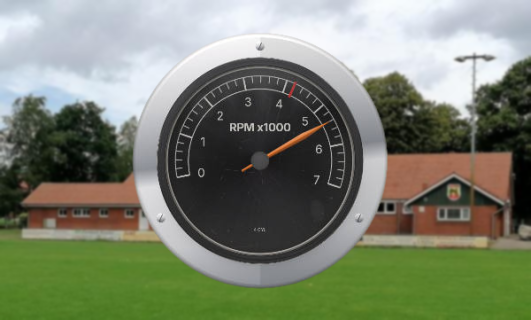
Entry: 5400
